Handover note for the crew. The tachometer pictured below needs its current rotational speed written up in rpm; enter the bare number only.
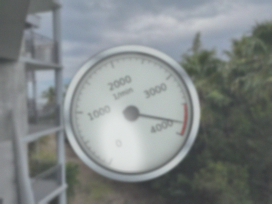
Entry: 3800
